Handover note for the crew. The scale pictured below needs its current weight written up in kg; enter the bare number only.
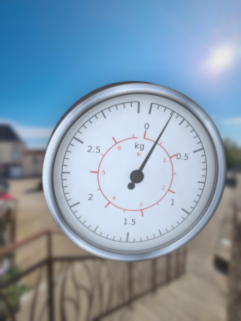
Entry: 0.15
